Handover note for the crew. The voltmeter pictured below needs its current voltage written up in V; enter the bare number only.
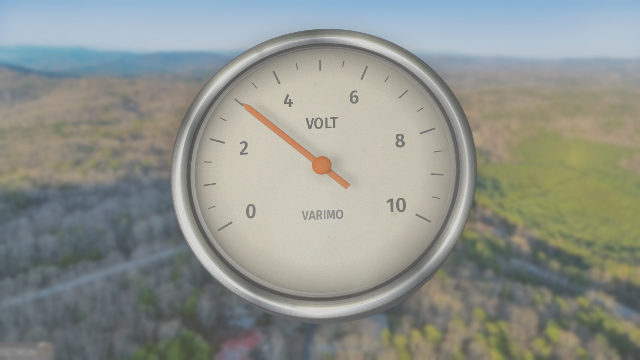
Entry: 3
